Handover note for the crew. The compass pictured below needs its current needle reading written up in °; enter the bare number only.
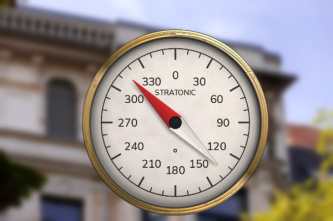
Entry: 315
